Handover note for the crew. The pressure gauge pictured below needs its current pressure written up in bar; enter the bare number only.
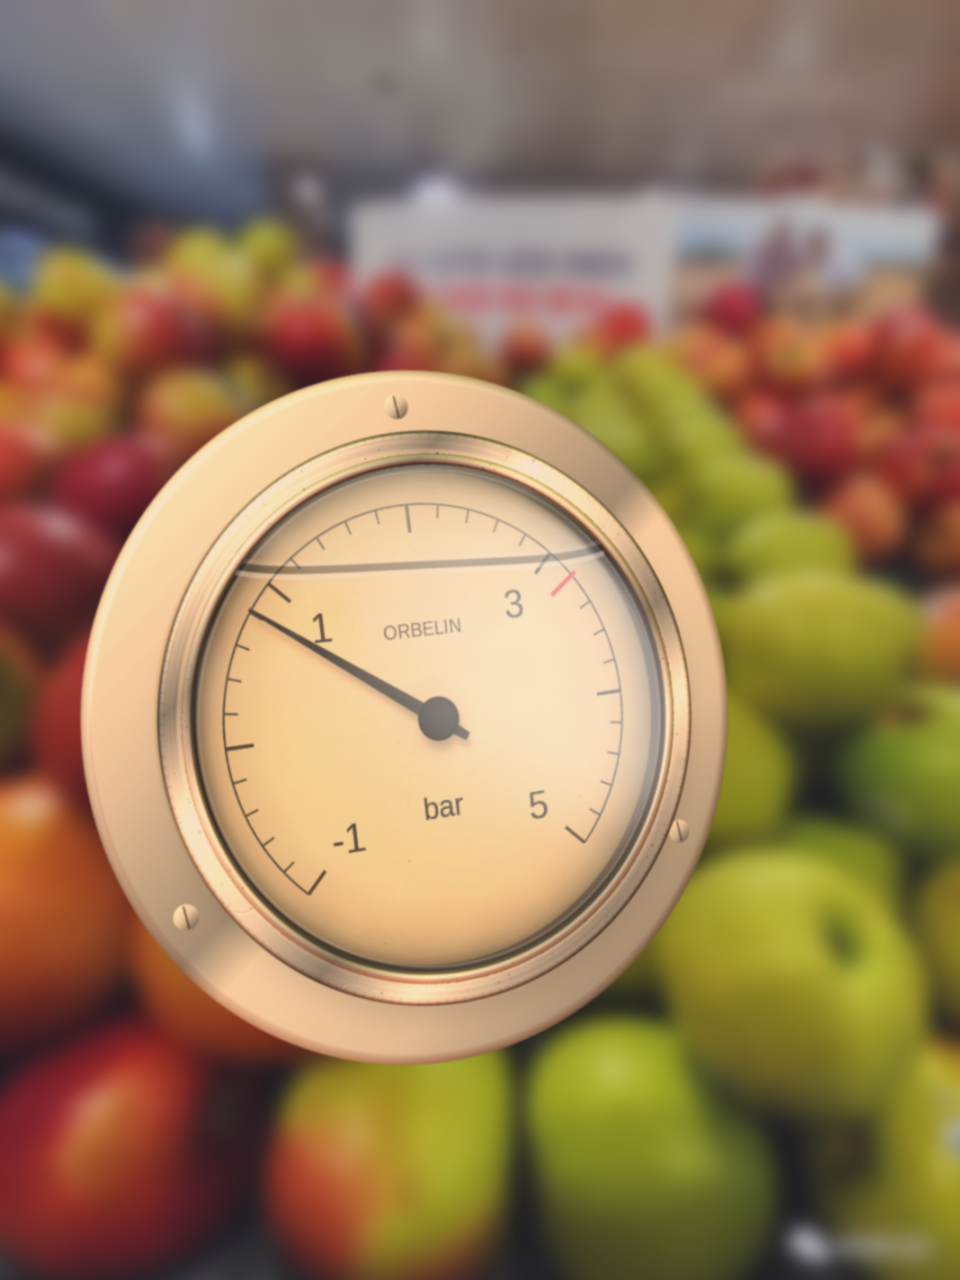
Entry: 0.8
